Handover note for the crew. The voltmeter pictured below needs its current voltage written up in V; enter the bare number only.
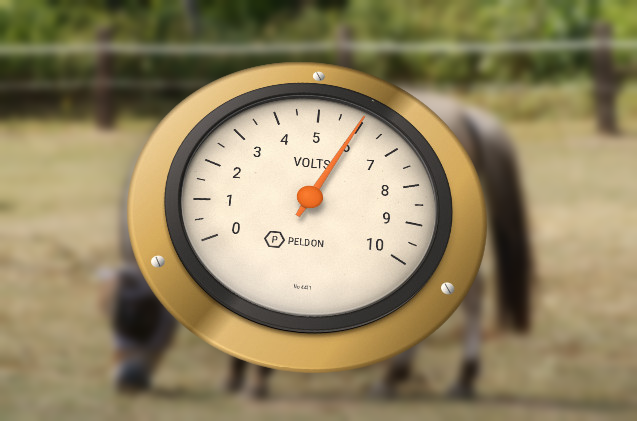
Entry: 6
